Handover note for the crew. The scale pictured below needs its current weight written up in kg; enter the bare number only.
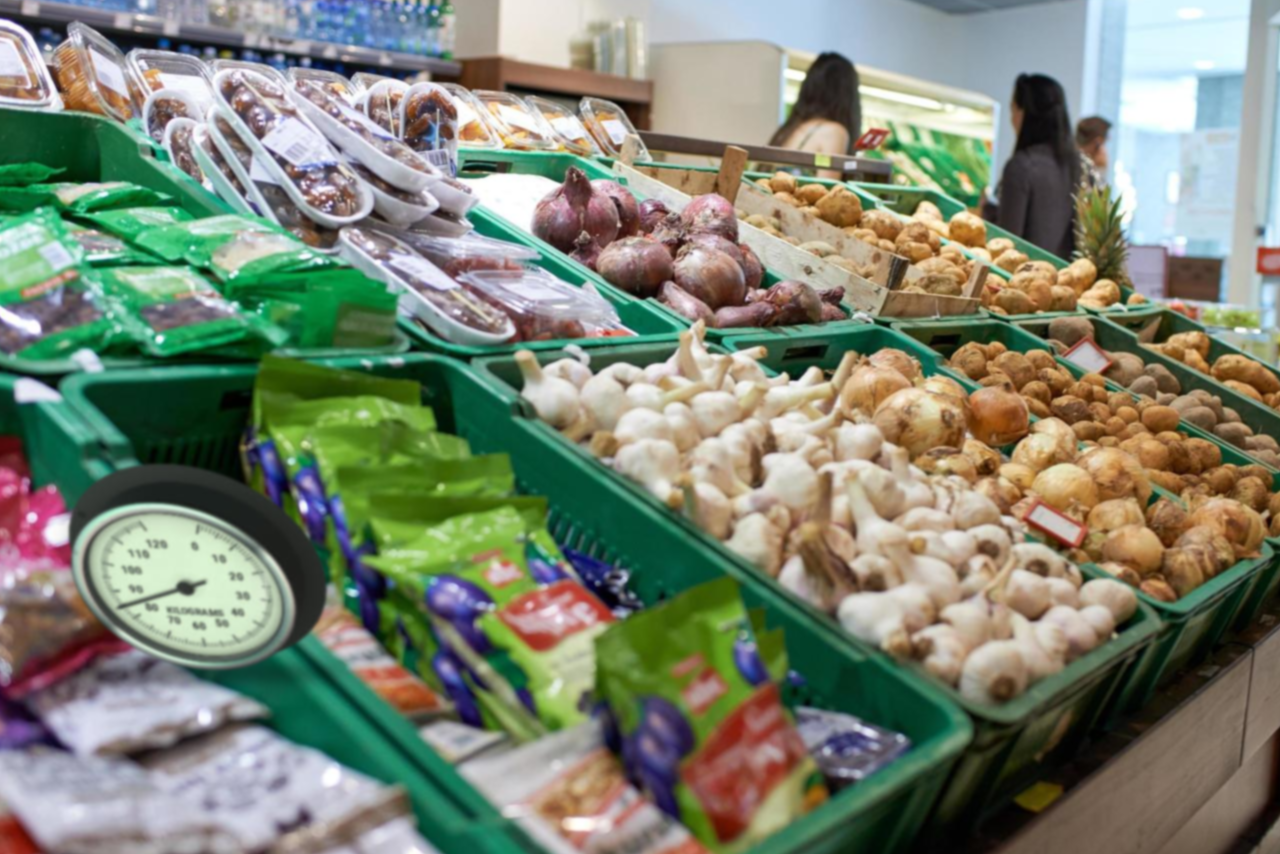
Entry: 85
